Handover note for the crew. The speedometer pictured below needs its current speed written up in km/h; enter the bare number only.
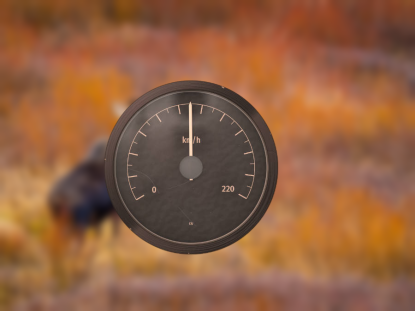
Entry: 110
